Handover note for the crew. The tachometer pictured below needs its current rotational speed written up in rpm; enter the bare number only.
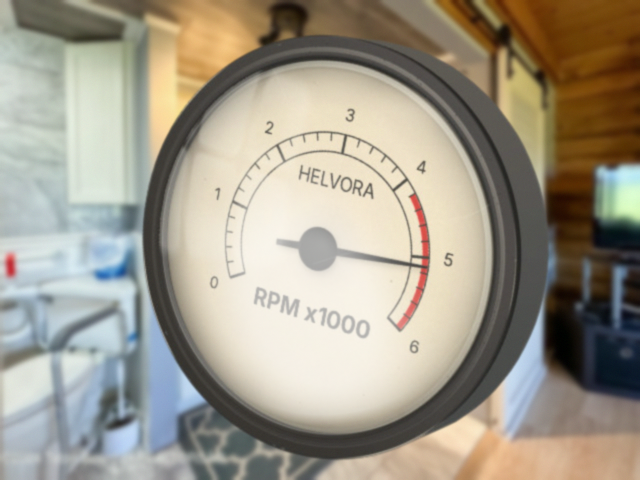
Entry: 5100
